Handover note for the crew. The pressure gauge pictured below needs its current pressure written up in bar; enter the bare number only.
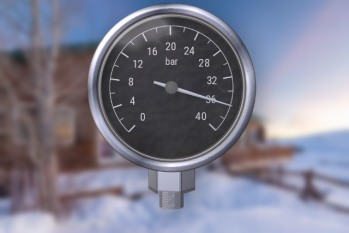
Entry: 36
